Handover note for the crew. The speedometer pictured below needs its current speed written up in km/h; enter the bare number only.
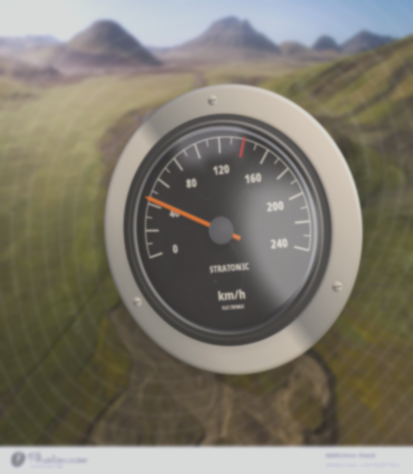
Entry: 45
